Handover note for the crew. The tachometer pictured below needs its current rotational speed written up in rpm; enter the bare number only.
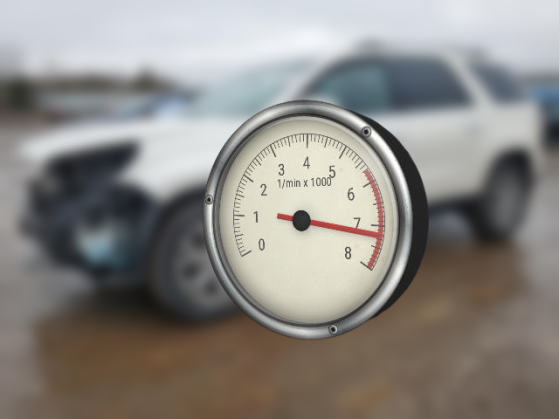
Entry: 7200
